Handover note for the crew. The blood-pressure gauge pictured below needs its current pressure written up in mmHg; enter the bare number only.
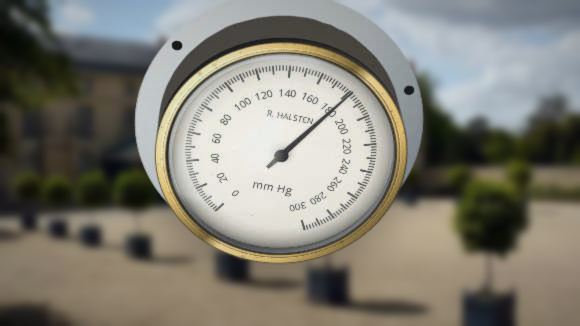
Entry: 180
